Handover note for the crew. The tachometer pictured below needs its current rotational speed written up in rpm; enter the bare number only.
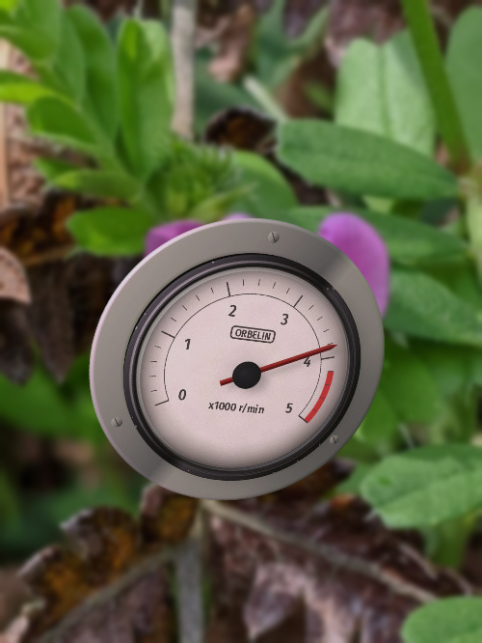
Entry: 3800
